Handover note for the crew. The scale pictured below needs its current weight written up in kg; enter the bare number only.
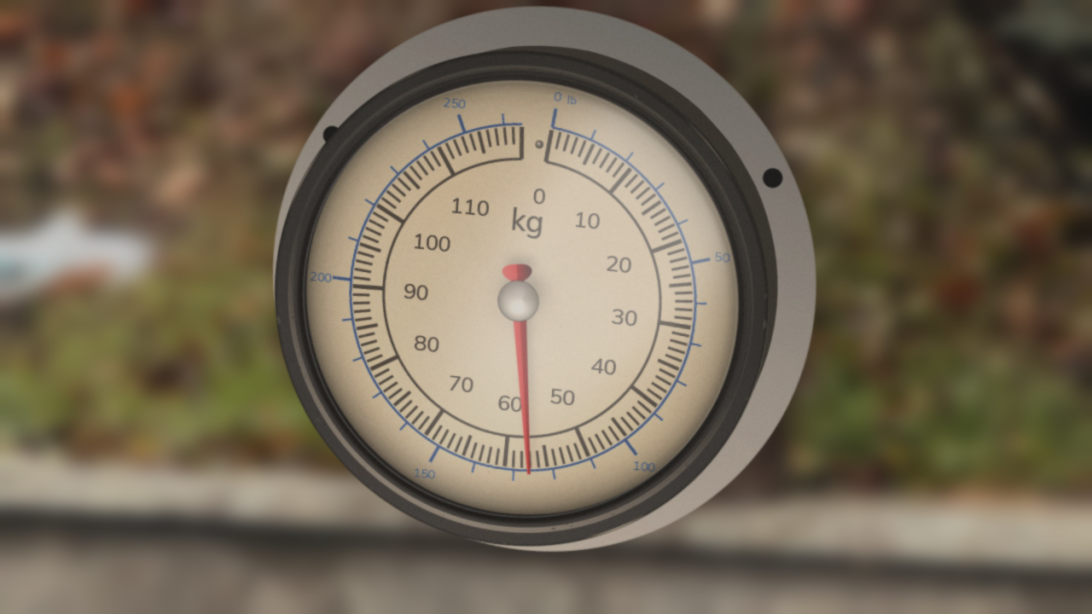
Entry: 57
